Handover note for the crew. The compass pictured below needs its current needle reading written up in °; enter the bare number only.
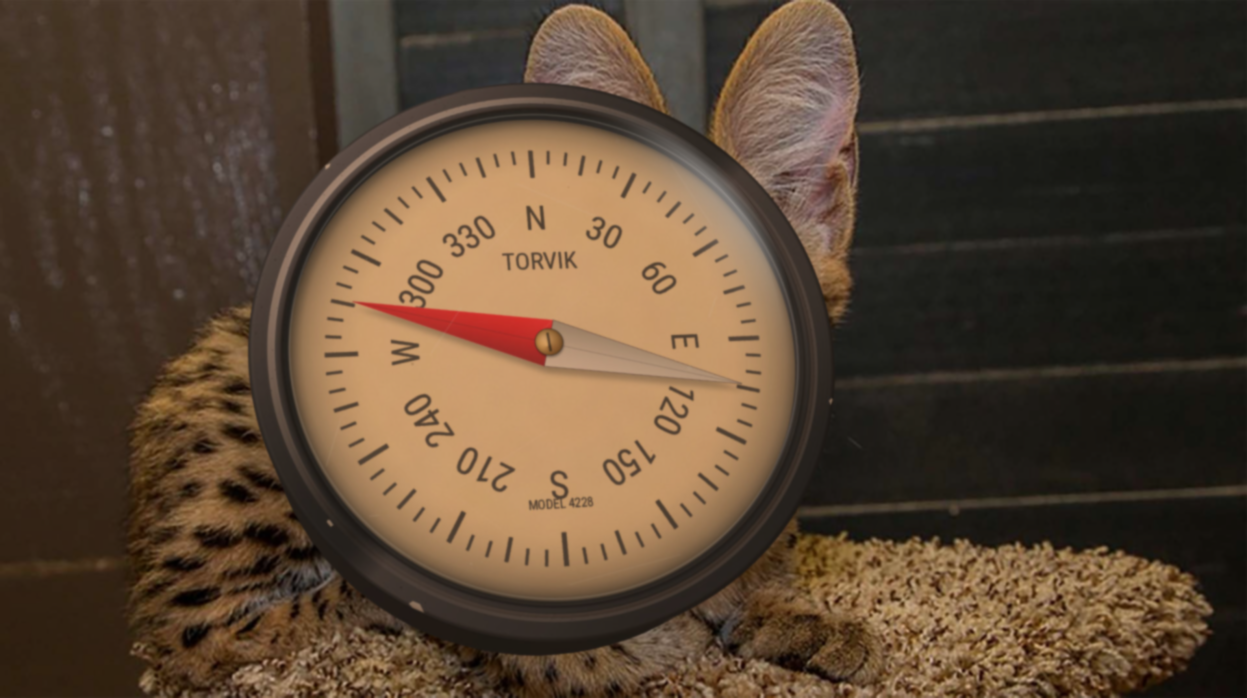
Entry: 285
